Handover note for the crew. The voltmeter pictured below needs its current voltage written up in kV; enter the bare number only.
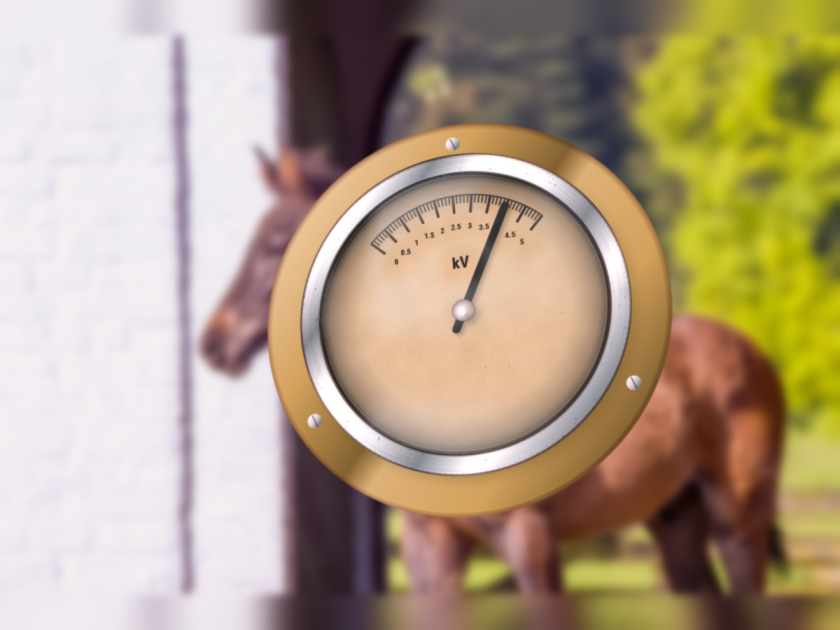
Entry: 4
